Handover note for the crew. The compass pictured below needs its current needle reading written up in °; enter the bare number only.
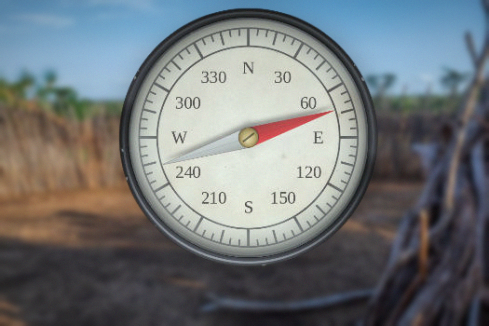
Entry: 72.5
